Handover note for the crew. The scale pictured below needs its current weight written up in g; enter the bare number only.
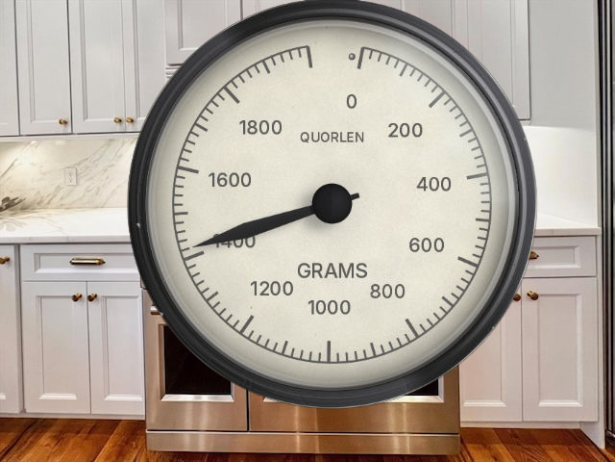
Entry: 1420
